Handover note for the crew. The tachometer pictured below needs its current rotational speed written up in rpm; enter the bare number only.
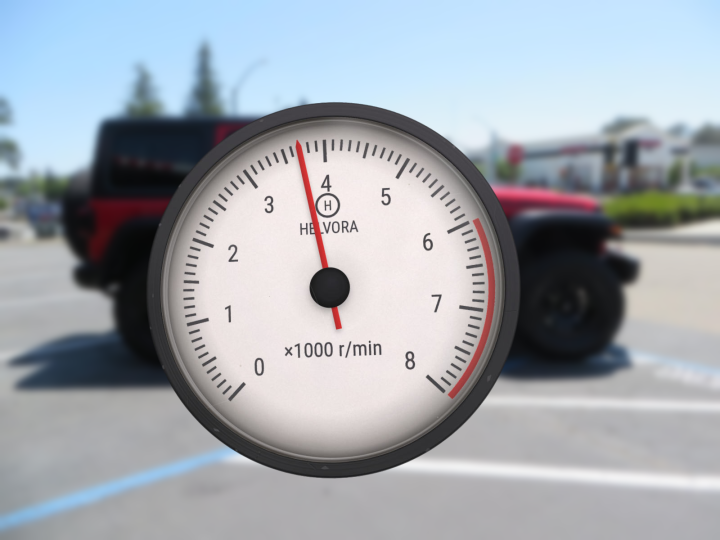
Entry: 3700
